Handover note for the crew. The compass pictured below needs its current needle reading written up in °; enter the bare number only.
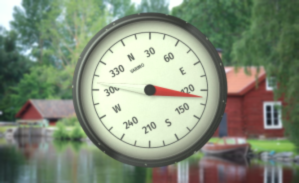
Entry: 127.5
